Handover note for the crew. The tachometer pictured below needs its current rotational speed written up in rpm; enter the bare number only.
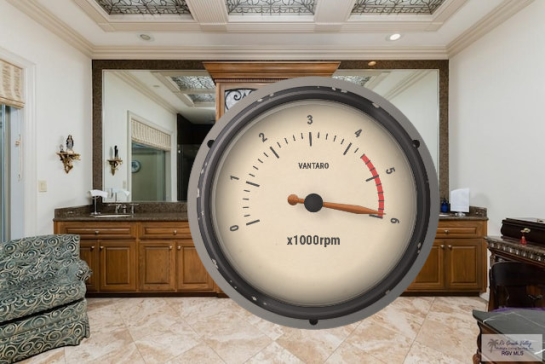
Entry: 5900
